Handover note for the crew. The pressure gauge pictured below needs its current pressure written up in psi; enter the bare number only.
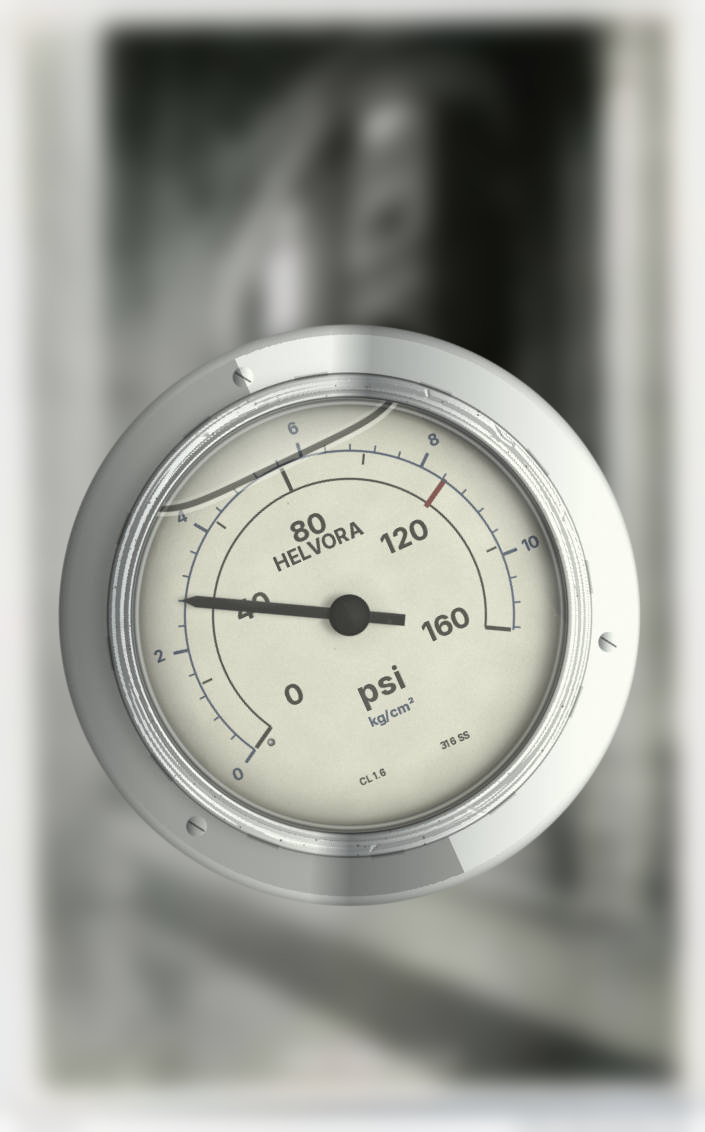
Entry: 40
